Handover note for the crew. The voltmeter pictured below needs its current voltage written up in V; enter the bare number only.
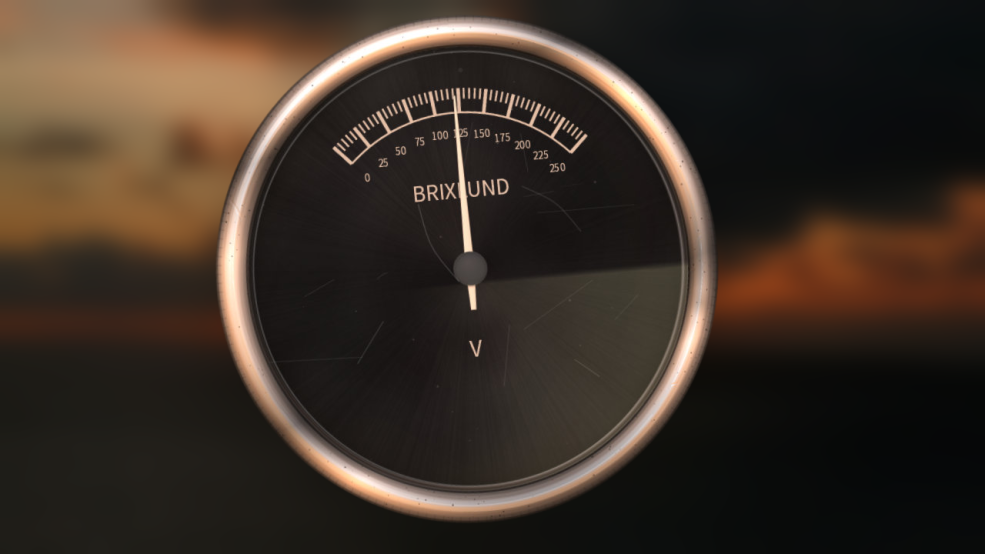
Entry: 120
